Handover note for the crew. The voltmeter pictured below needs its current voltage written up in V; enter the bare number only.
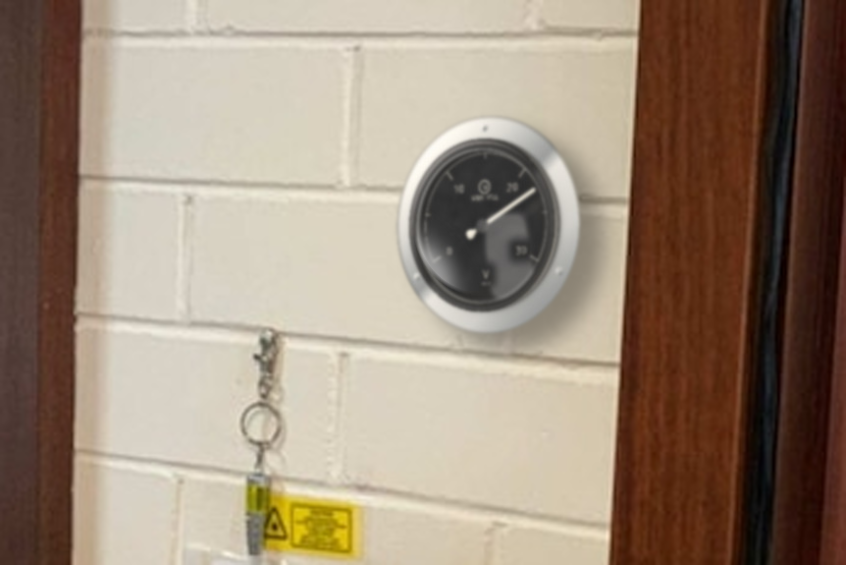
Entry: 22.5
